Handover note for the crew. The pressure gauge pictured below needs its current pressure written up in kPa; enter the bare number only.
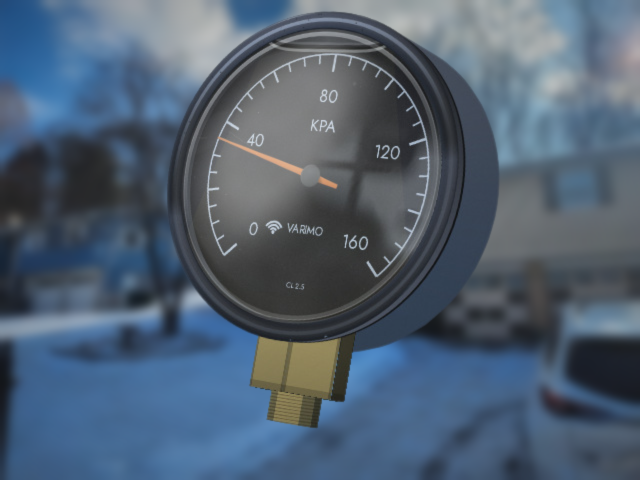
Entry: 35
